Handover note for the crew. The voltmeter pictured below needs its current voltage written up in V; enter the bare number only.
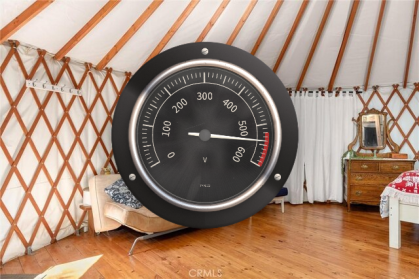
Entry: 540
